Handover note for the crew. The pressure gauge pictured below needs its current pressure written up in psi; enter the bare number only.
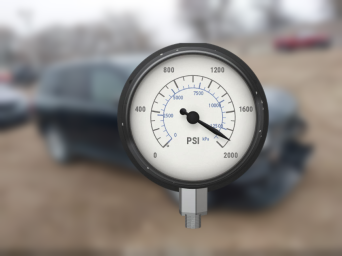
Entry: 1900
